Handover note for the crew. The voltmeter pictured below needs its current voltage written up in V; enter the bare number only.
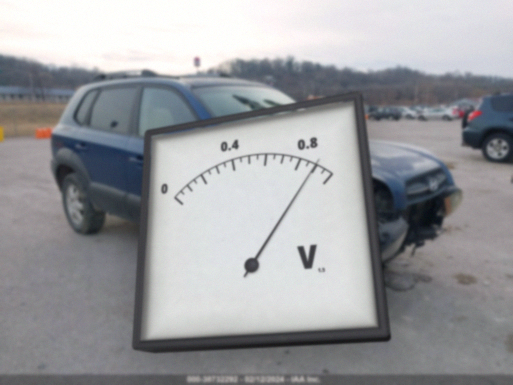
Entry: 0.9
